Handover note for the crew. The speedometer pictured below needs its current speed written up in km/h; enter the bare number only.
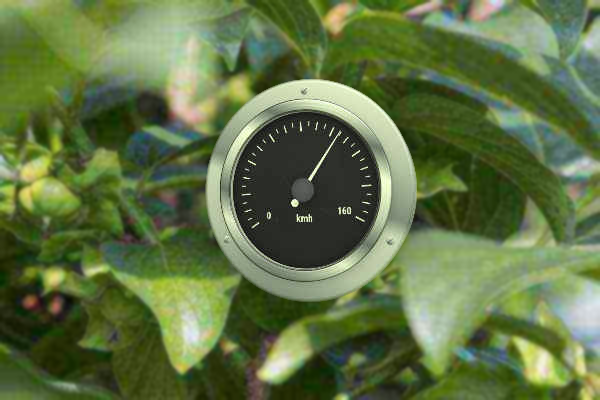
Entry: 105
